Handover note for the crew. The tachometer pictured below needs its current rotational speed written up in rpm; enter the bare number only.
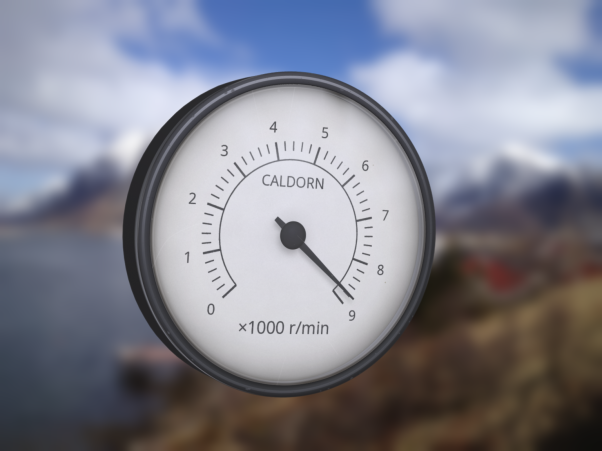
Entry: 8800
